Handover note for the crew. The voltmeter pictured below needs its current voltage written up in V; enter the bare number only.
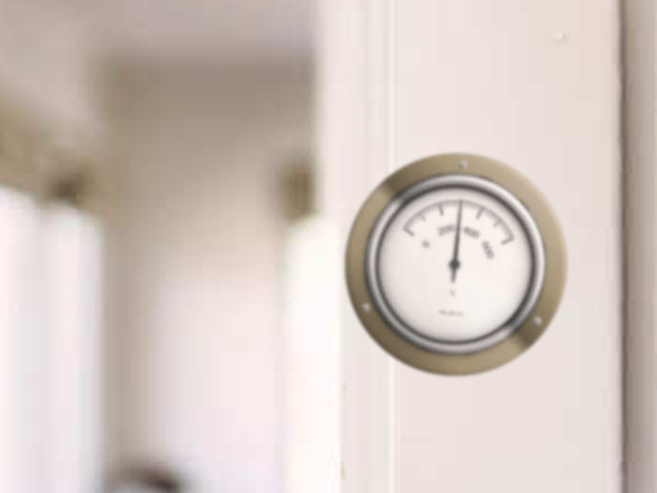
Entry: 300
